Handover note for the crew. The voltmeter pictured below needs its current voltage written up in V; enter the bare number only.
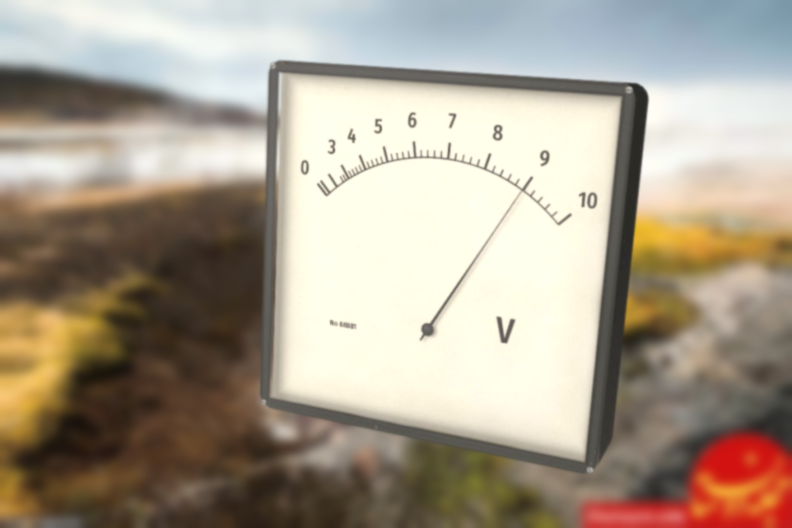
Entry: 9
